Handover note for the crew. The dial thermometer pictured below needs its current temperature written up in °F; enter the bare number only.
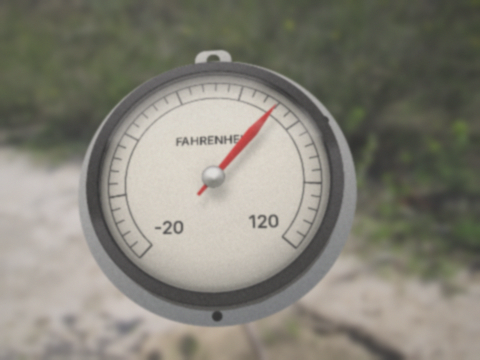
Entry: 72
